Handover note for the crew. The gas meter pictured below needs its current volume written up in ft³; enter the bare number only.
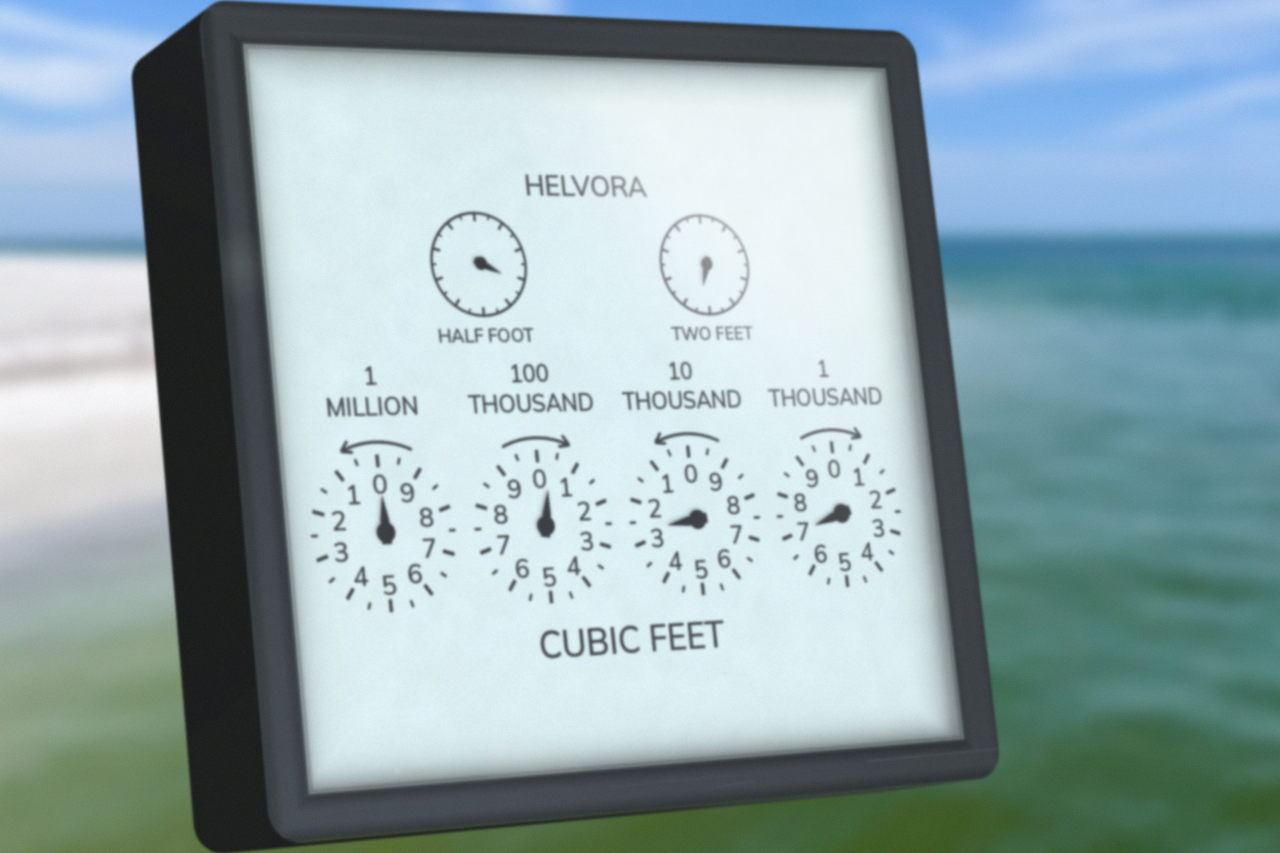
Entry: 2700
